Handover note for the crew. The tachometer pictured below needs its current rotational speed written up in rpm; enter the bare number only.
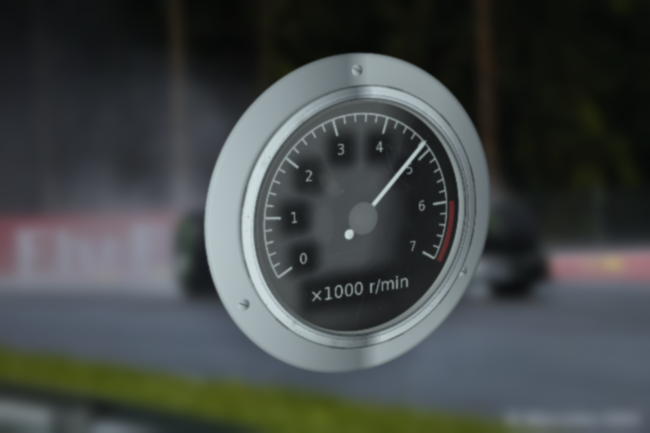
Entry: 4800
